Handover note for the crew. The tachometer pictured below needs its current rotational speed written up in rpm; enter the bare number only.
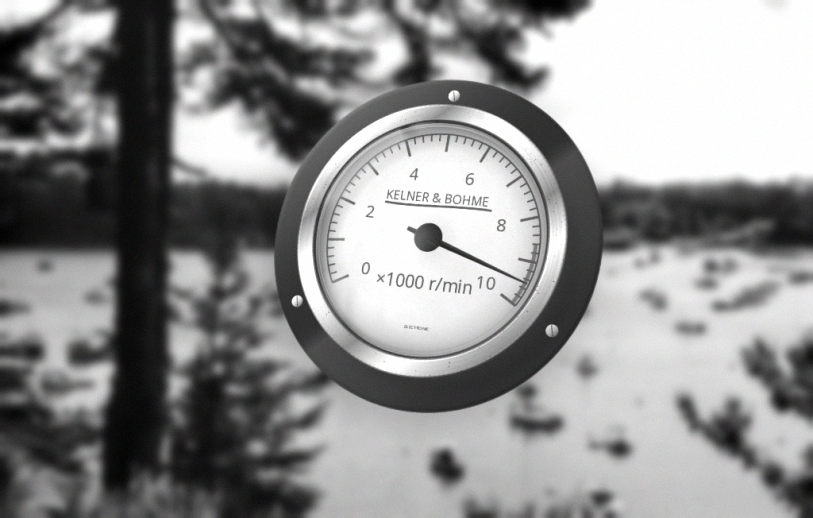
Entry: 9500
